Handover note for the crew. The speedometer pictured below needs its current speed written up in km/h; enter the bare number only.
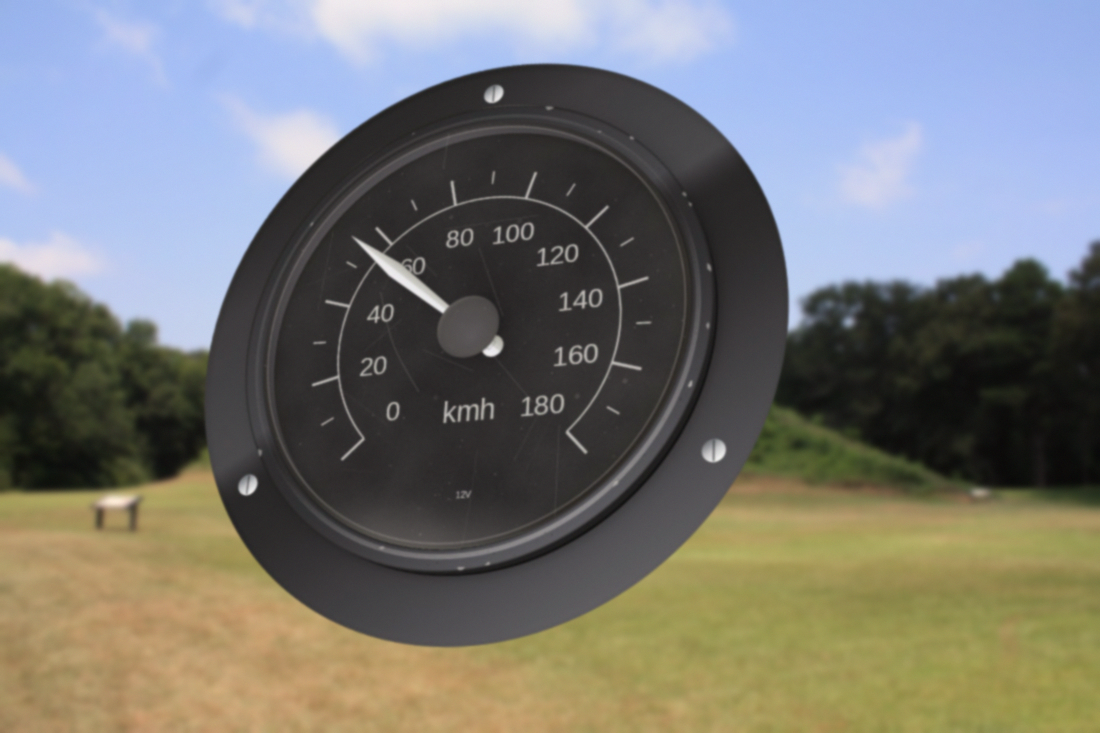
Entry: 55
